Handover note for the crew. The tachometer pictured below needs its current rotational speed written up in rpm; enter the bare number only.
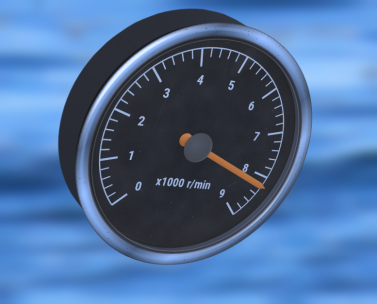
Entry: 8200
